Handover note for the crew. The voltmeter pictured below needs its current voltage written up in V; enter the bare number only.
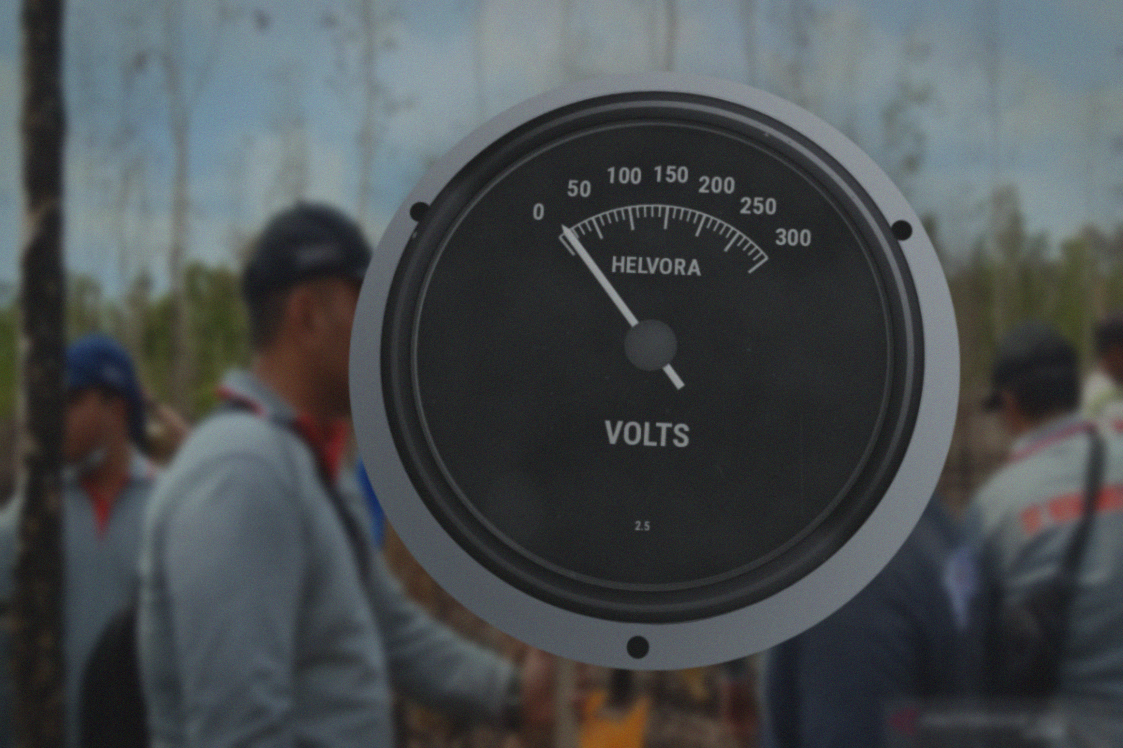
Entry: 10
